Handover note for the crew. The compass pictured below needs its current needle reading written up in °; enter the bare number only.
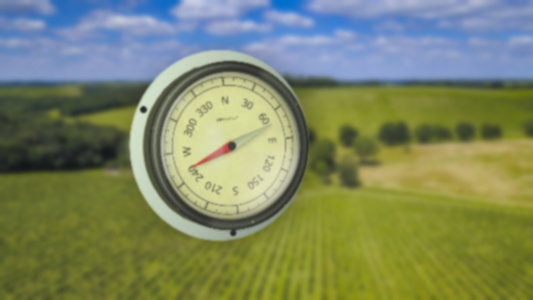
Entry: 250
